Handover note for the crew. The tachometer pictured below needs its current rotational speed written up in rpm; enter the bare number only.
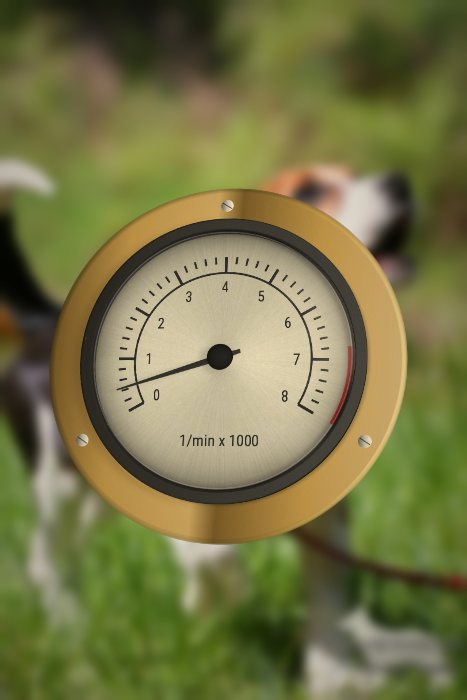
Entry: 400
